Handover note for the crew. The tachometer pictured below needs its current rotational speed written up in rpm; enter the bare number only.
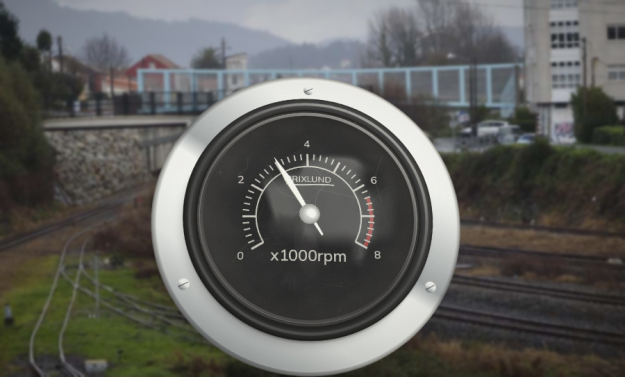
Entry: 3000
